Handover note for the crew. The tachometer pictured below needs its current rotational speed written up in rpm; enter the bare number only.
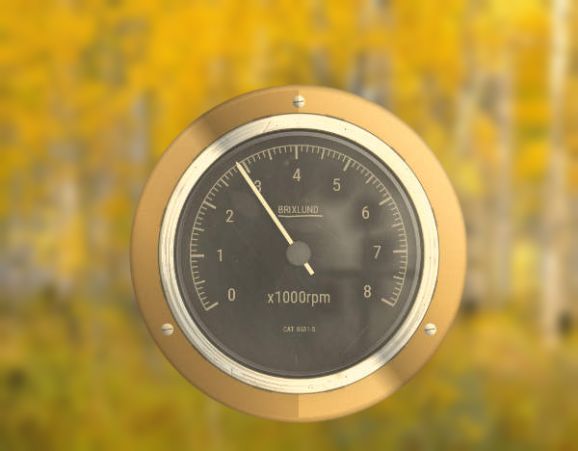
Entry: 2900
